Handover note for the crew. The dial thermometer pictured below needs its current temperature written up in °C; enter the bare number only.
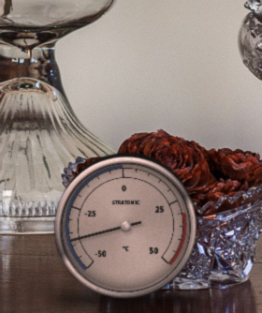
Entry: -37.5
